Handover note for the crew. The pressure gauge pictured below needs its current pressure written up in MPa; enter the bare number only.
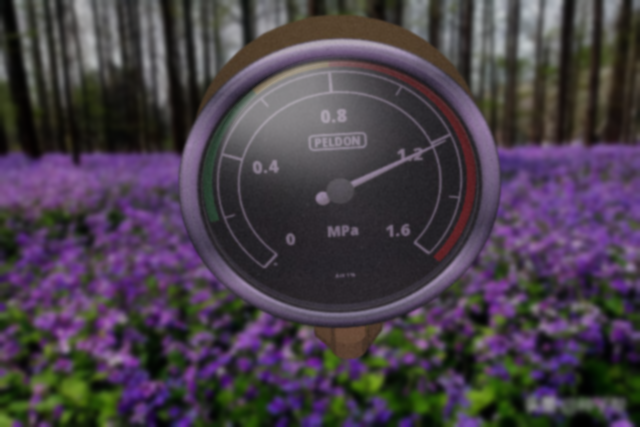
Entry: 1.2
